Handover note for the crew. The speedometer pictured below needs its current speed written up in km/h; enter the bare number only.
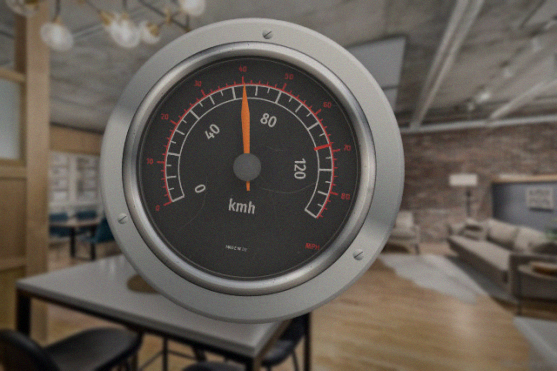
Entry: 65
